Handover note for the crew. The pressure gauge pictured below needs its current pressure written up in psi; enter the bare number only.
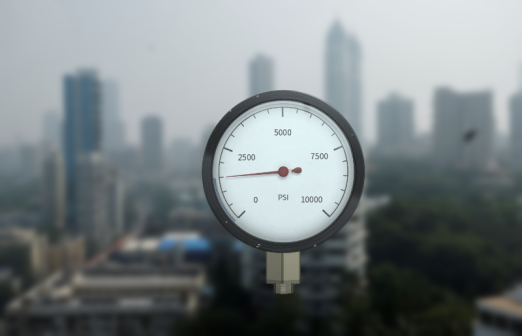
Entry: 1500
